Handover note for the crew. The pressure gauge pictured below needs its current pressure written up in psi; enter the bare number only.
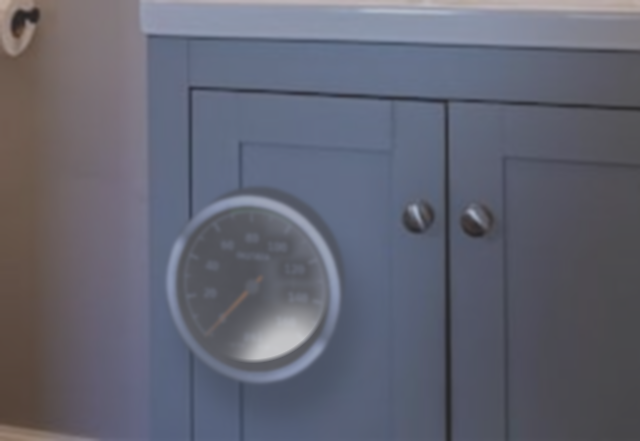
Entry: 0
